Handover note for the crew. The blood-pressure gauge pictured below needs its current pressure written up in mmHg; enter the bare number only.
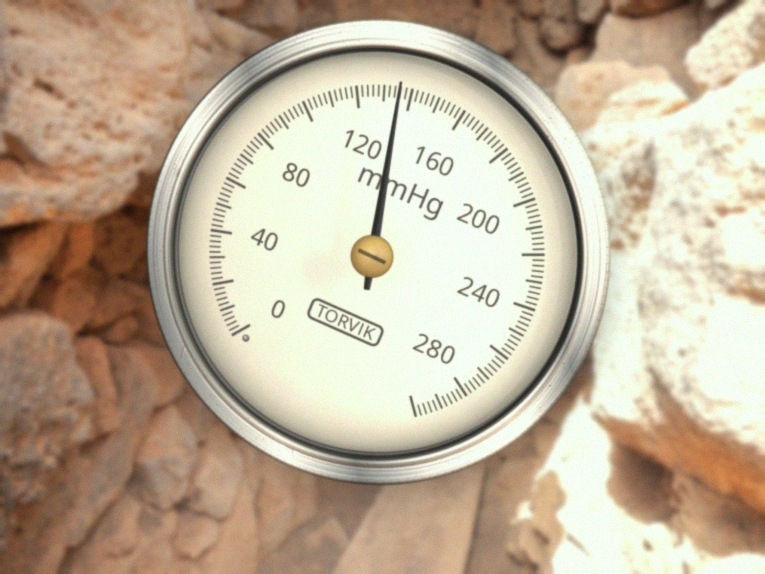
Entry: 136
